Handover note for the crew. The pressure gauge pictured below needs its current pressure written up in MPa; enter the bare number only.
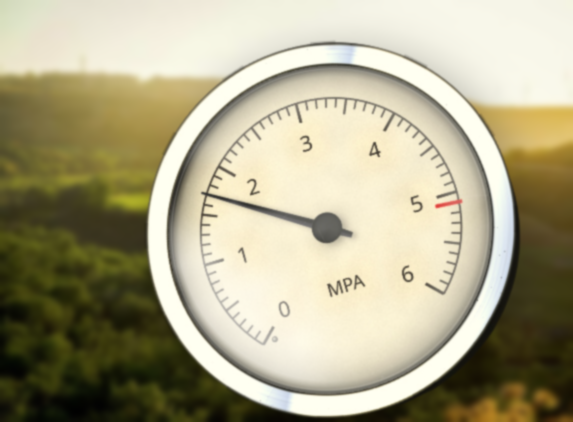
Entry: 1.7
